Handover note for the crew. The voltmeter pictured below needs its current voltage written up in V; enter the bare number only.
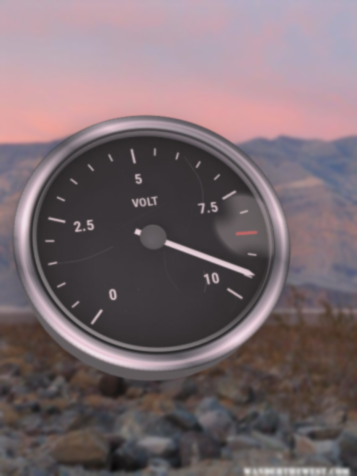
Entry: 9.5
